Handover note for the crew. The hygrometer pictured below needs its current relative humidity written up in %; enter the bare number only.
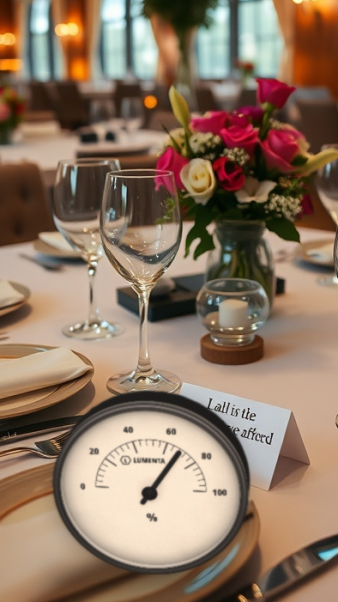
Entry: 68
